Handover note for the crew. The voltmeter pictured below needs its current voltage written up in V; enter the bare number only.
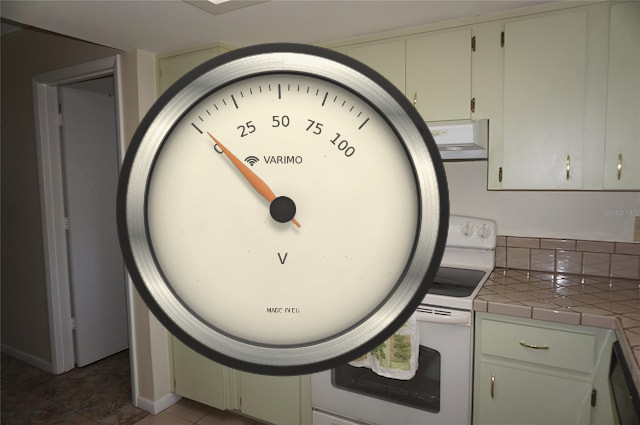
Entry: 2.5
